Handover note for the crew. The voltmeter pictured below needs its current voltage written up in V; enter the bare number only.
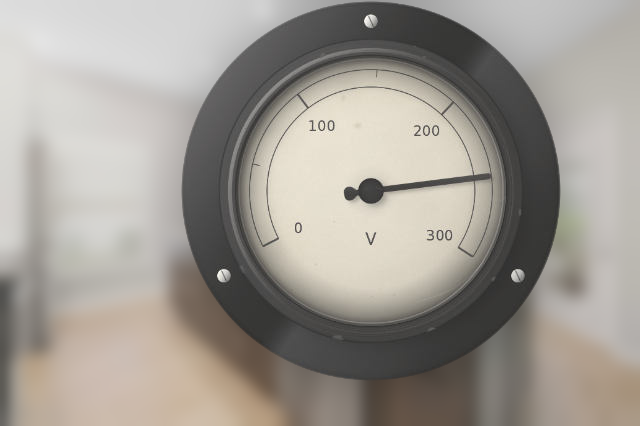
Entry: 250
